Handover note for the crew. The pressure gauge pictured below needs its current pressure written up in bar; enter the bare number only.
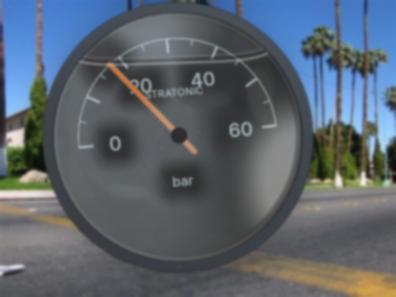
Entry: 17.5
